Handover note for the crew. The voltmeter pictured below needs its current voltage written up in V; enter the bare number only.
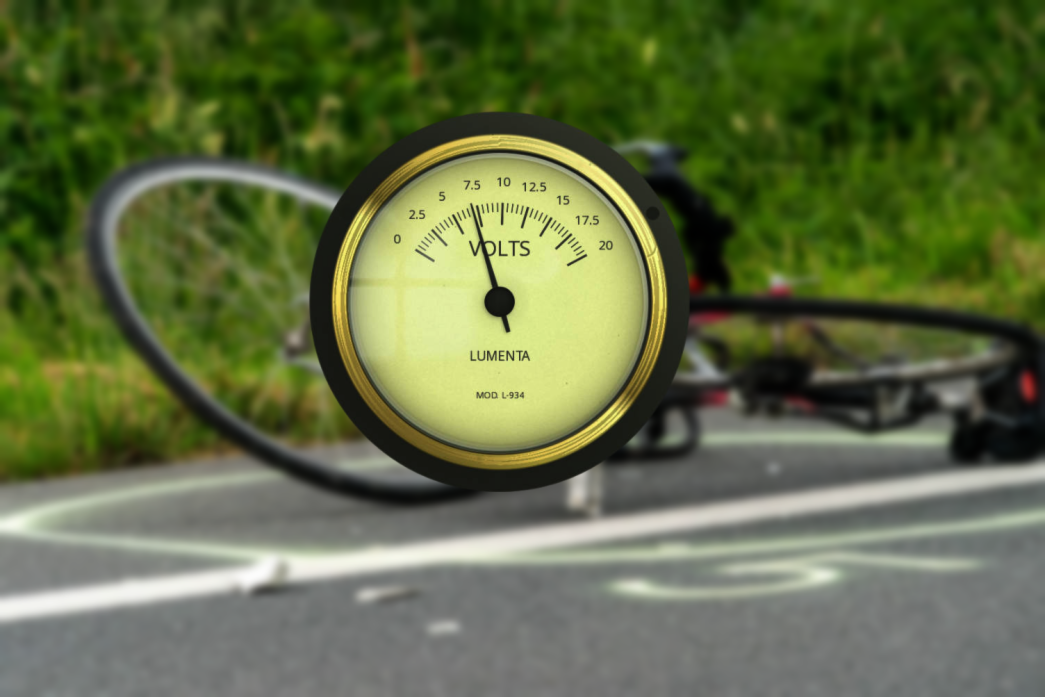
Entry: 7
